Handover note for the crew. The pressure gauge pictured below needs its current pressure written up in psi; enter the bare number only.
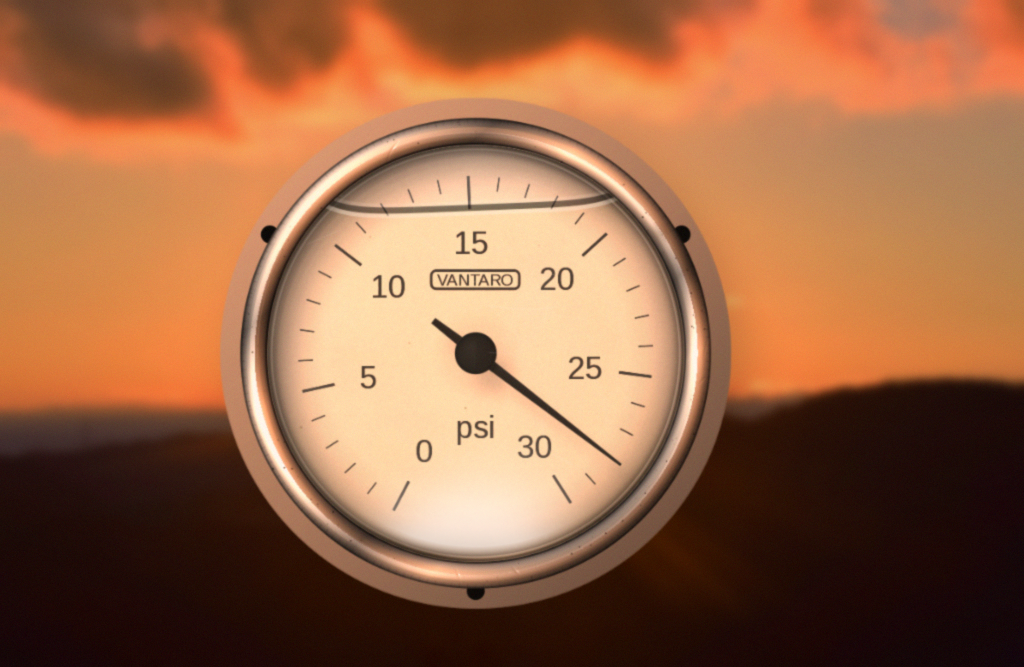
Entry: 28
